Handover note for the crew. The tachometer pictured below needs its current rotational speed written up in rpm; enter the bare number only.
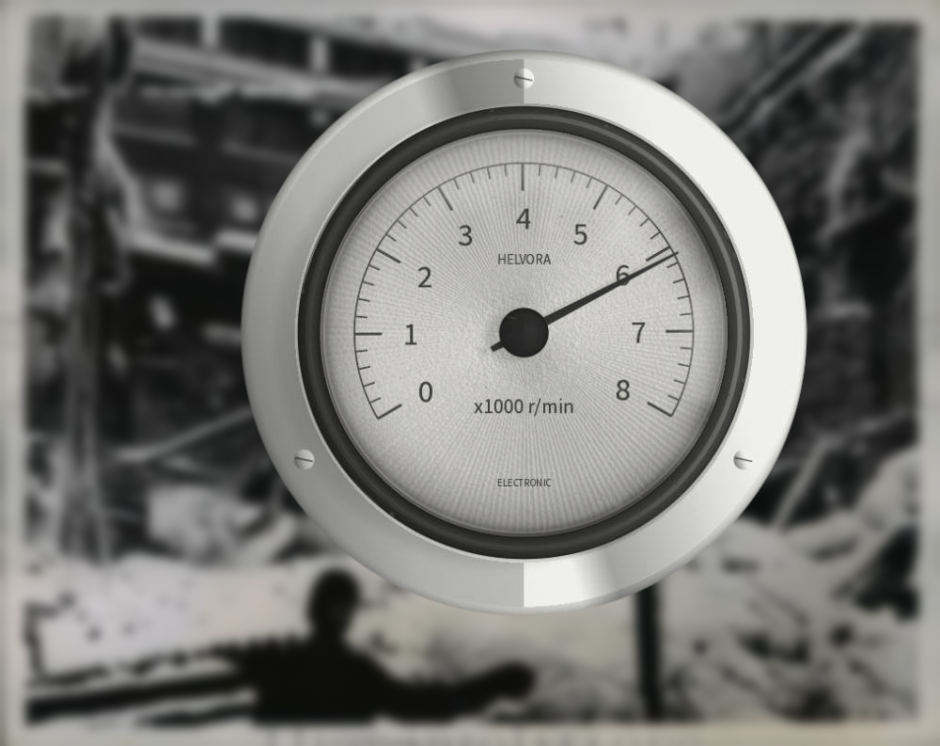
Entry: 6100
